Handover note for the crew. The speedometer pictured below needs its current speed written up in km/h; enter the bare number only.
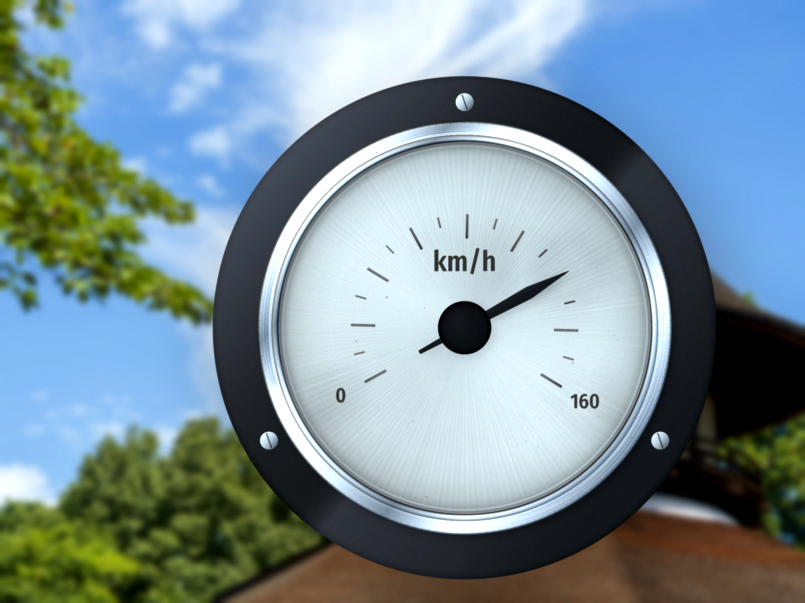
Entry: 120
